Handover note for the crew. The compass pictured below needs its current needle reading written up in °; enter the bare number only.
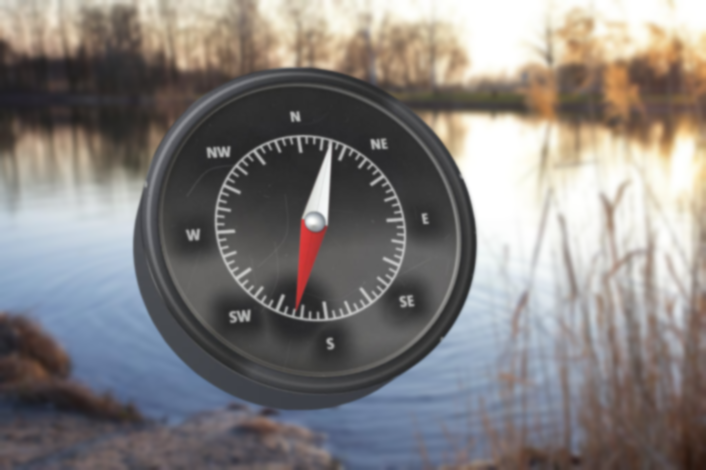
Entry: 200
